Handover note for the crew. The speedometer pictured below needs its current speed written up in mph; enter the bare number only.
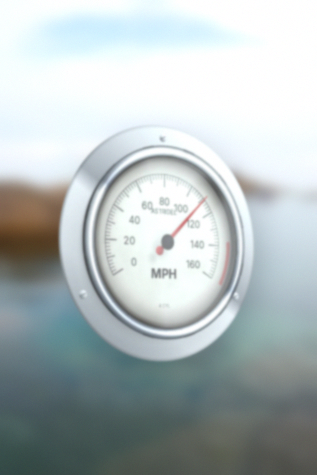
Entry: 110
